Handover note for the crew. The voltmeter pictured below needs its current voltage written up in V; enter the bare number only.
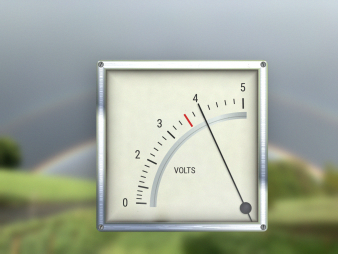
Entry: 4
